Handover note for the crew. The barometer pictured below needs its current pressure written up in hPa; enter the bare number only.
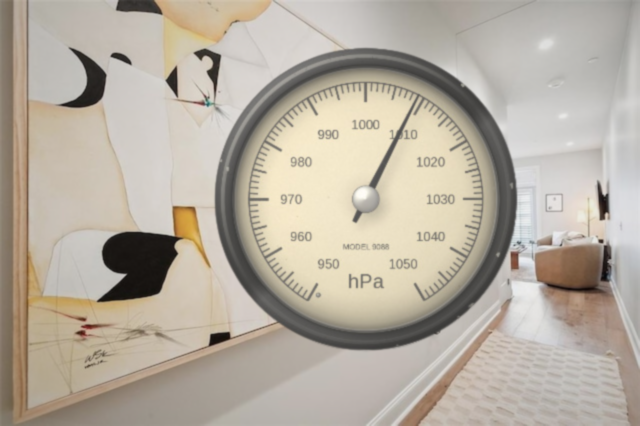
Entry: 1009
